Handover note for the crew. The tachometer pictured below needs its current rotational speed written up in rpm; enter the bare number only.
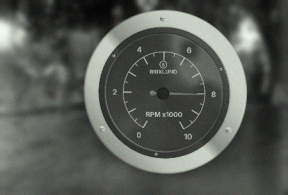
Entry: 8000
